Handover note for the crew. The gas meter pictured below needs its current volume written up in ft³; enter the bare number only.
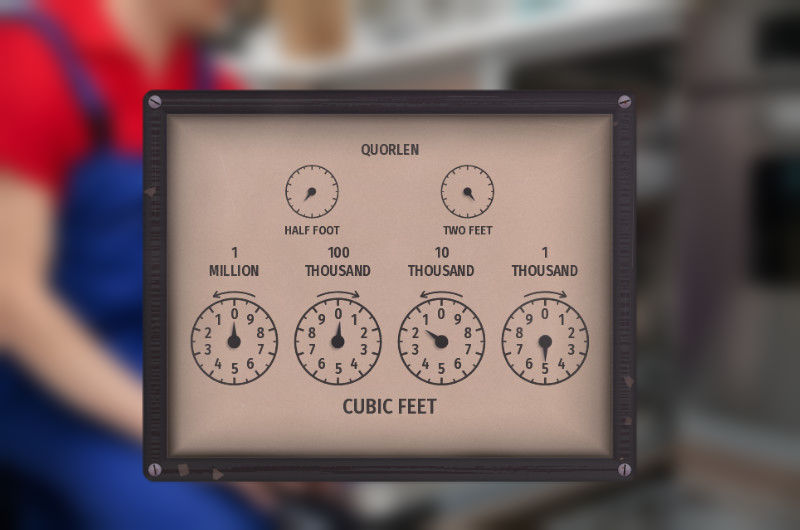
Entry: 1500
